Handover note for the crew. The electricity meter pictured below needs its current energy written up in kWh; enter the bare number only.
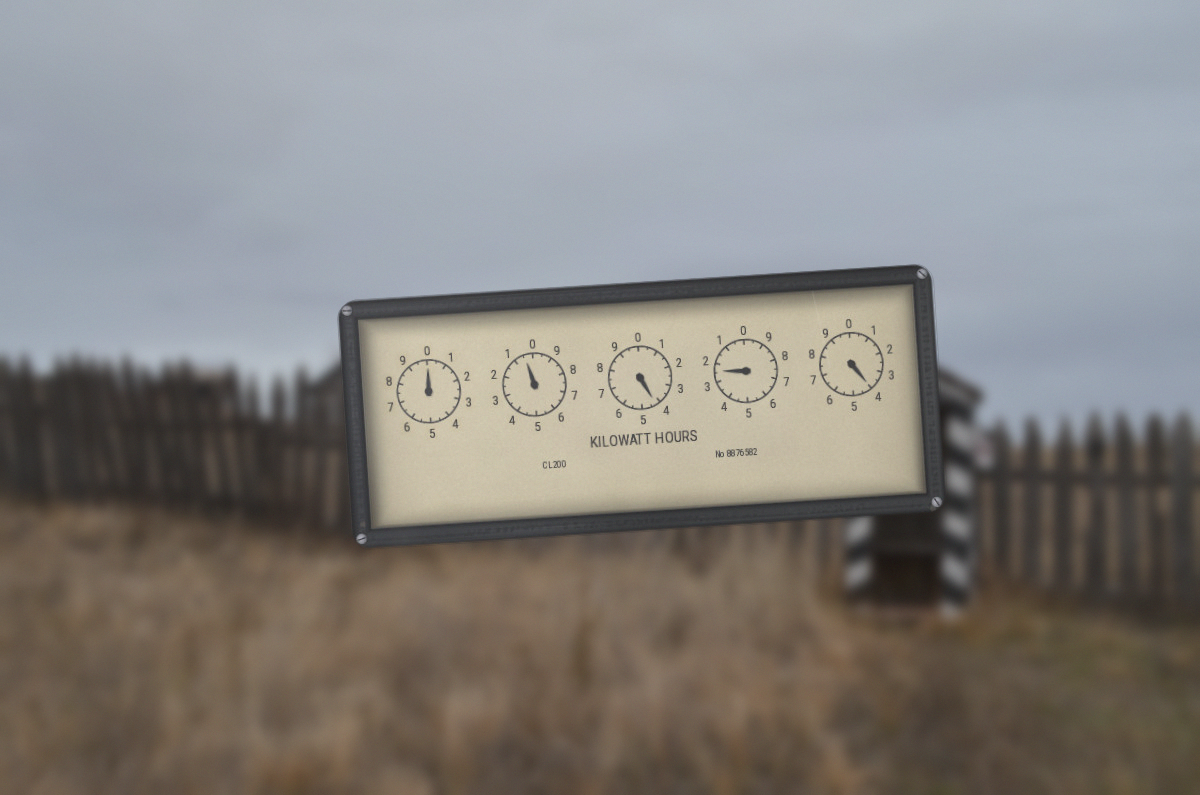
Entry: 424
